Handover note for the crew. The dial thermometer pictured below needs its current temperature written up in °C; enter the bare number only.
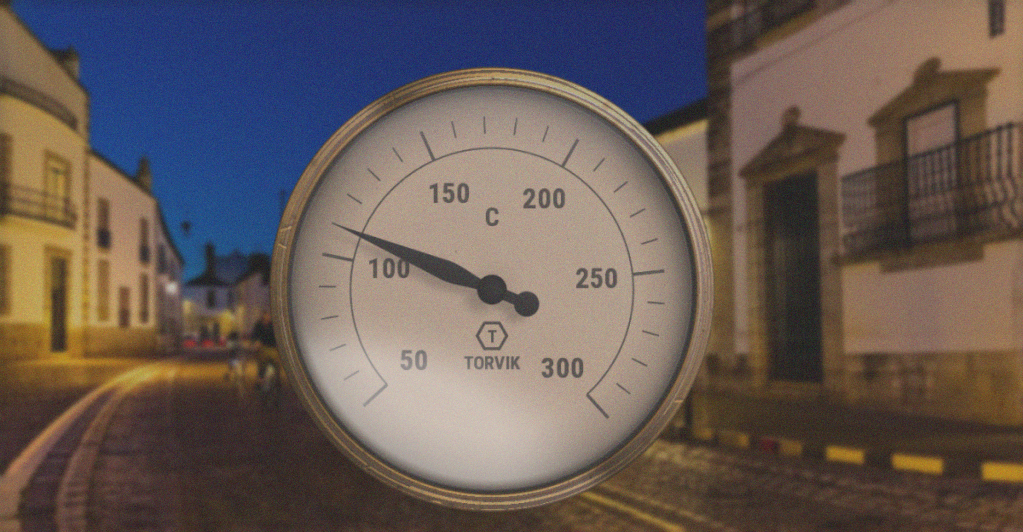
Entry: 110
